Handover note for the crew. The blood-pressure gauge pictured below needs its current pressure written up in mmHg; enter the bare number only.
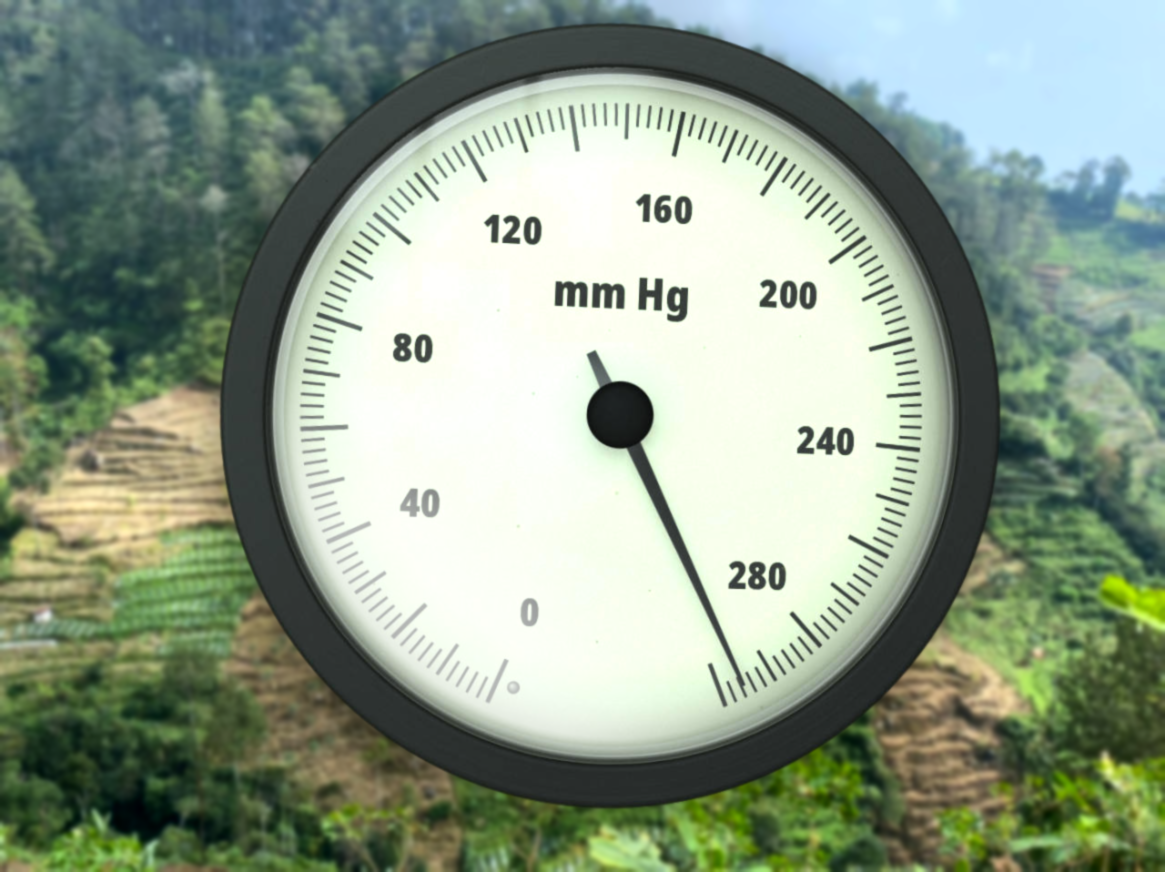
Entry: 296
